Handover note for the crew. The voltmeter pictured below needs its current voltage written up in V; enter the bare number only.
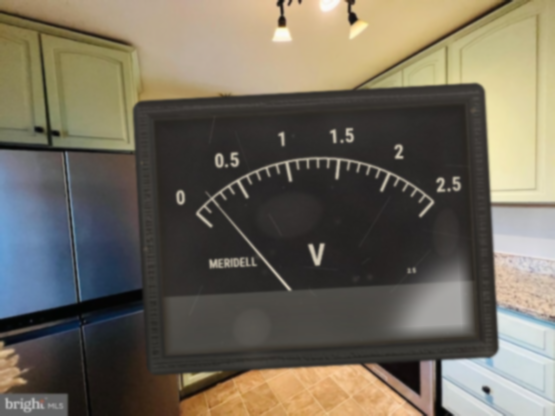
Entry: 0.2
